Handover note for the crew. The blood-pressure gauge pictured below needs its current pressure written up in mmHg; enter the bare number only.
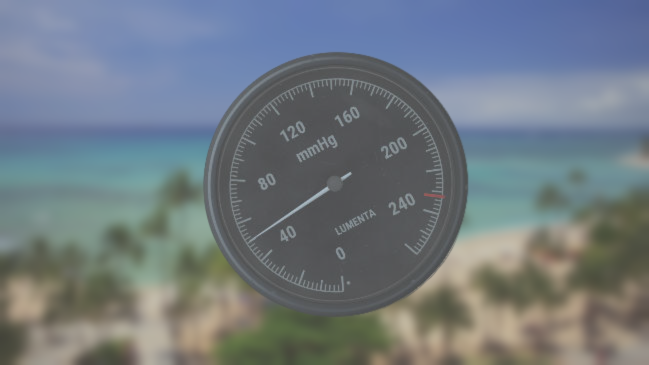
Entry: 50
